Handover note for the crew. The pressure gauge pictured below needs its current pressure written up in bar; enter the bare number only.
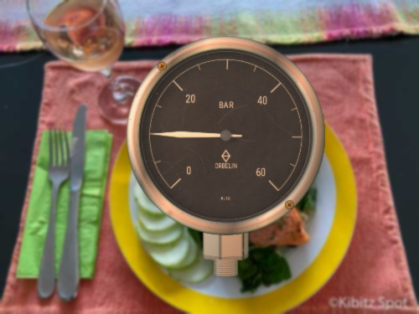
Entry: 10
